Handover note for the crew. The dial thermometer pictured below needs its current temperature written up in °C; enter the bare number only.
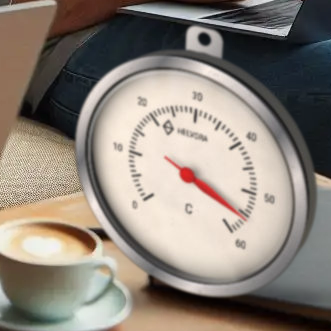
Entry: 55
